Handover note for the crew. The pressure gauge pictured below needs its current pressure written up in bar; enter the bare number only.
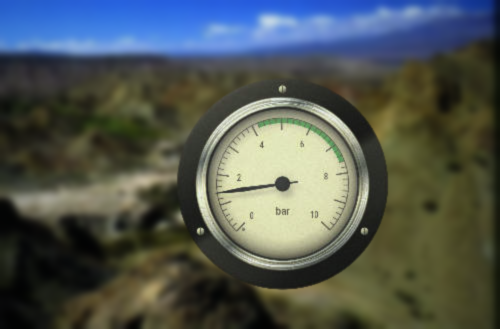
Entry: 1.4
